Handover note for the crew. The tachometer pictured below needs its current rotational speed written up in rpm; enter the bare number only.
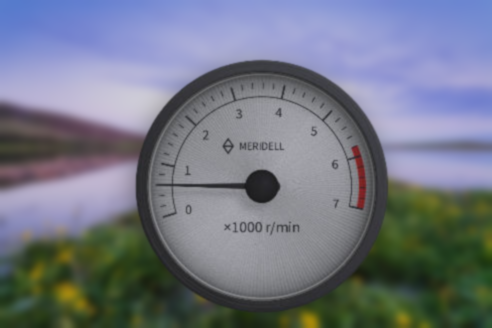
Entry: 600
